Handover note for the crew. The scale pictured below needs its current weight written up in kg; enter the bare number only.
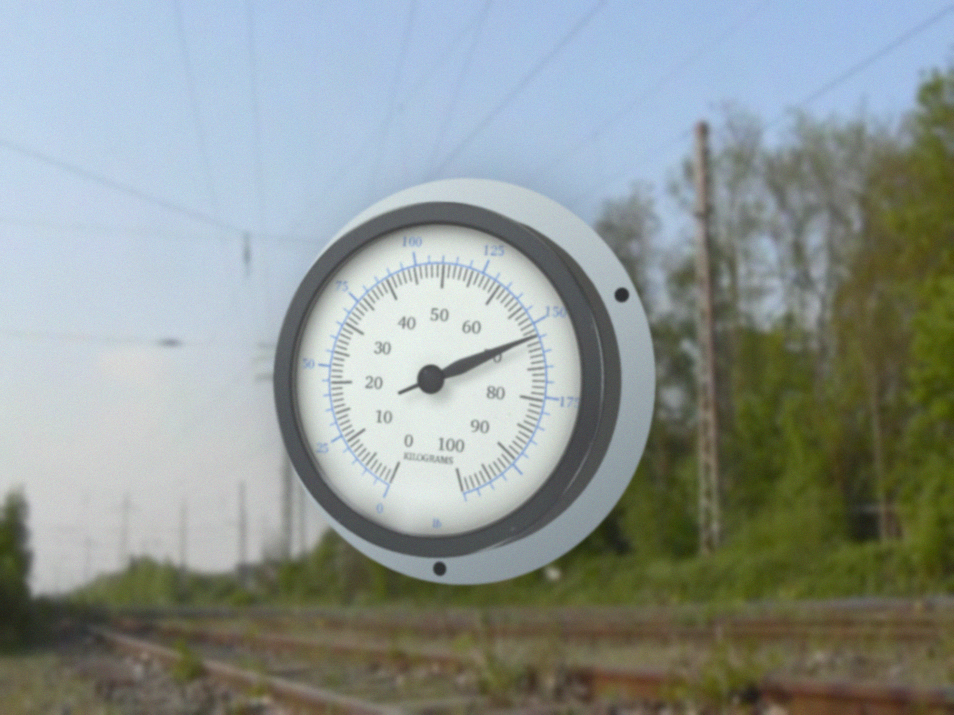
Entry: 70
